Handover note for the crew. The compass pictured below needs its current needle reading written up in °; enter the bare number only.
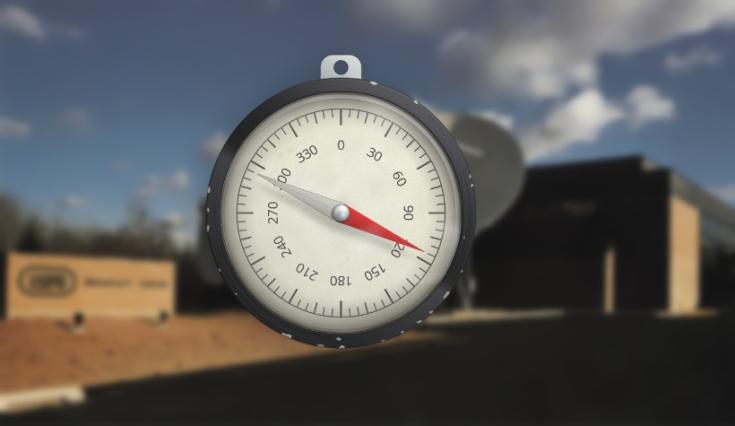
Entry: 115
